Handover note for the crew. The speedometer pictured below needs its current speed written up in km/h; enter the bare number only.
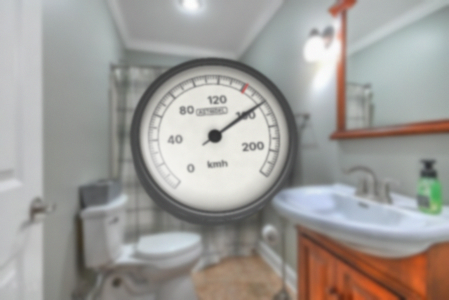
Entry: 160
